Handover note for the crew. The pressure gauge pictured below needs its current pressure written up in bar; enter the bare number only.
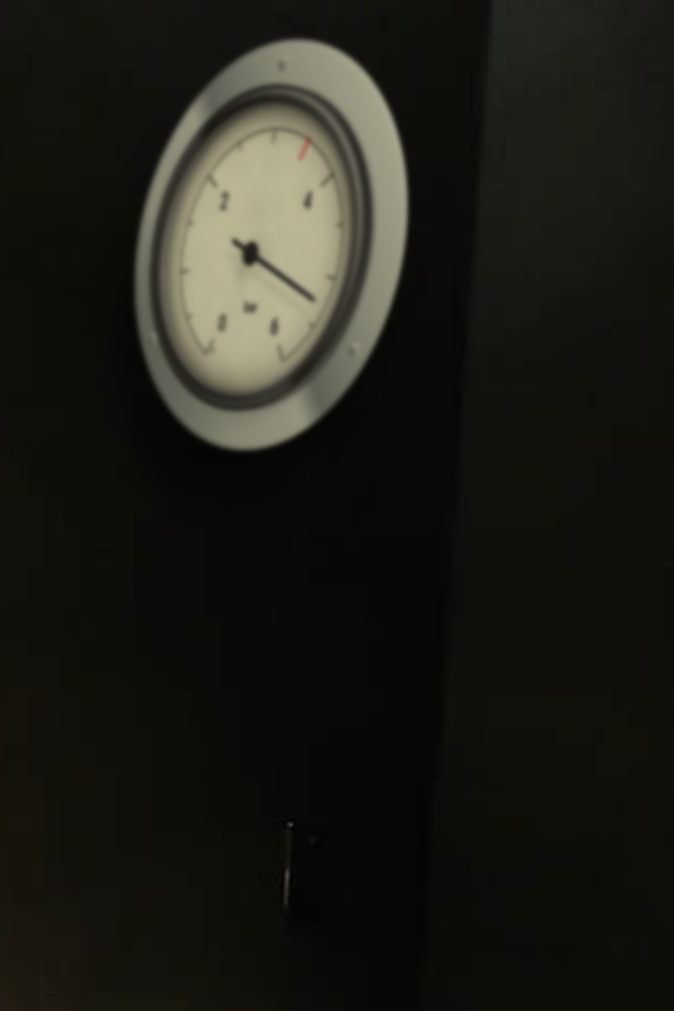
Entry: 5.25
